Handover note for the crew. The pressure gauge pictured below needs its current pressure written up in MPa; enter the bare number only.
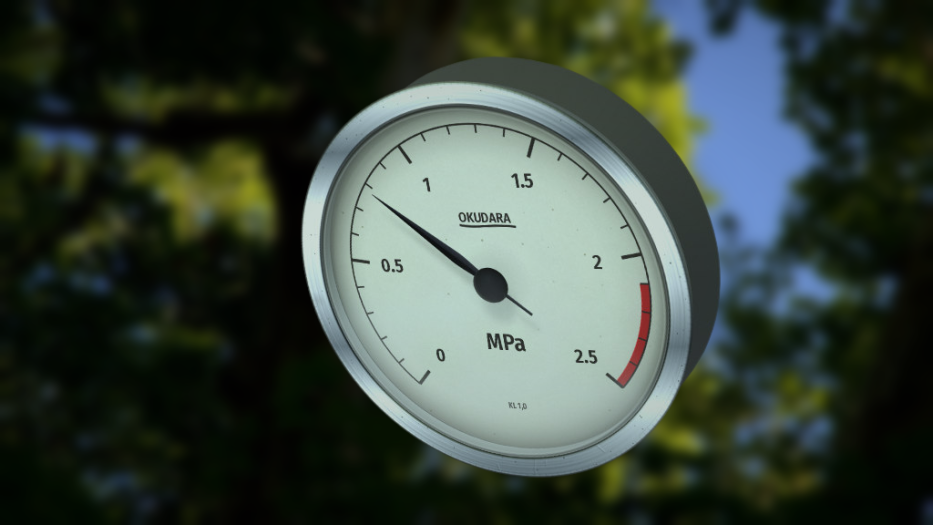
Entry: 0.8
